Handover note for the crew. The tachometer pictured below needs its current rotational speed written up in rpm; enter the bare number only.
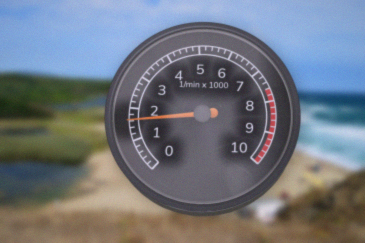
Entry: 1600
